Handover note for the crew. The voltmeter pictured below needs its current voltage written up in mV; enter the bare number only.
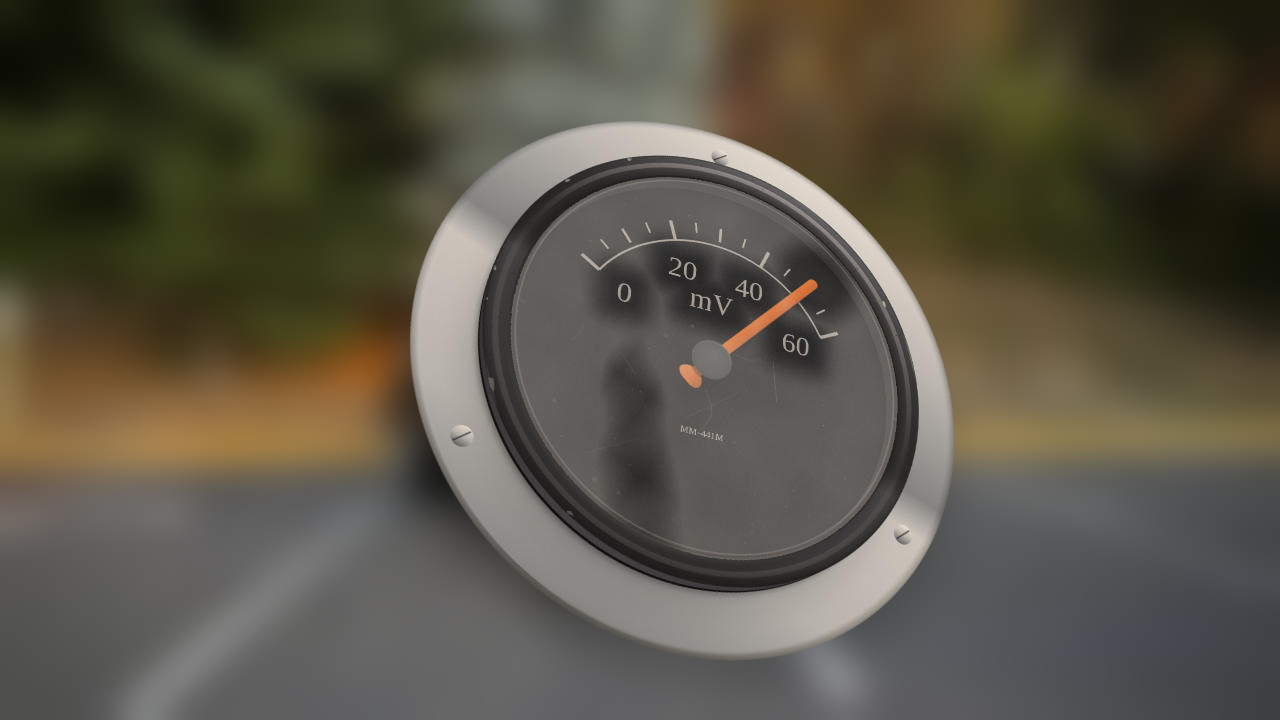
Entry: 50
